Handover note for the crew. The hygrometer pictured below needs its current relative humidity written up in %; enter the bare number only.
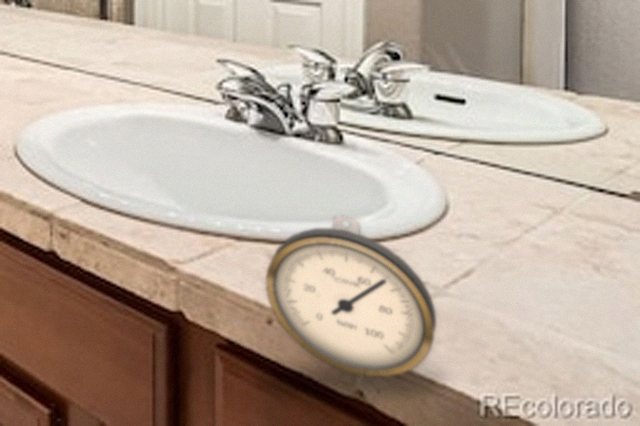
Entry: 65
